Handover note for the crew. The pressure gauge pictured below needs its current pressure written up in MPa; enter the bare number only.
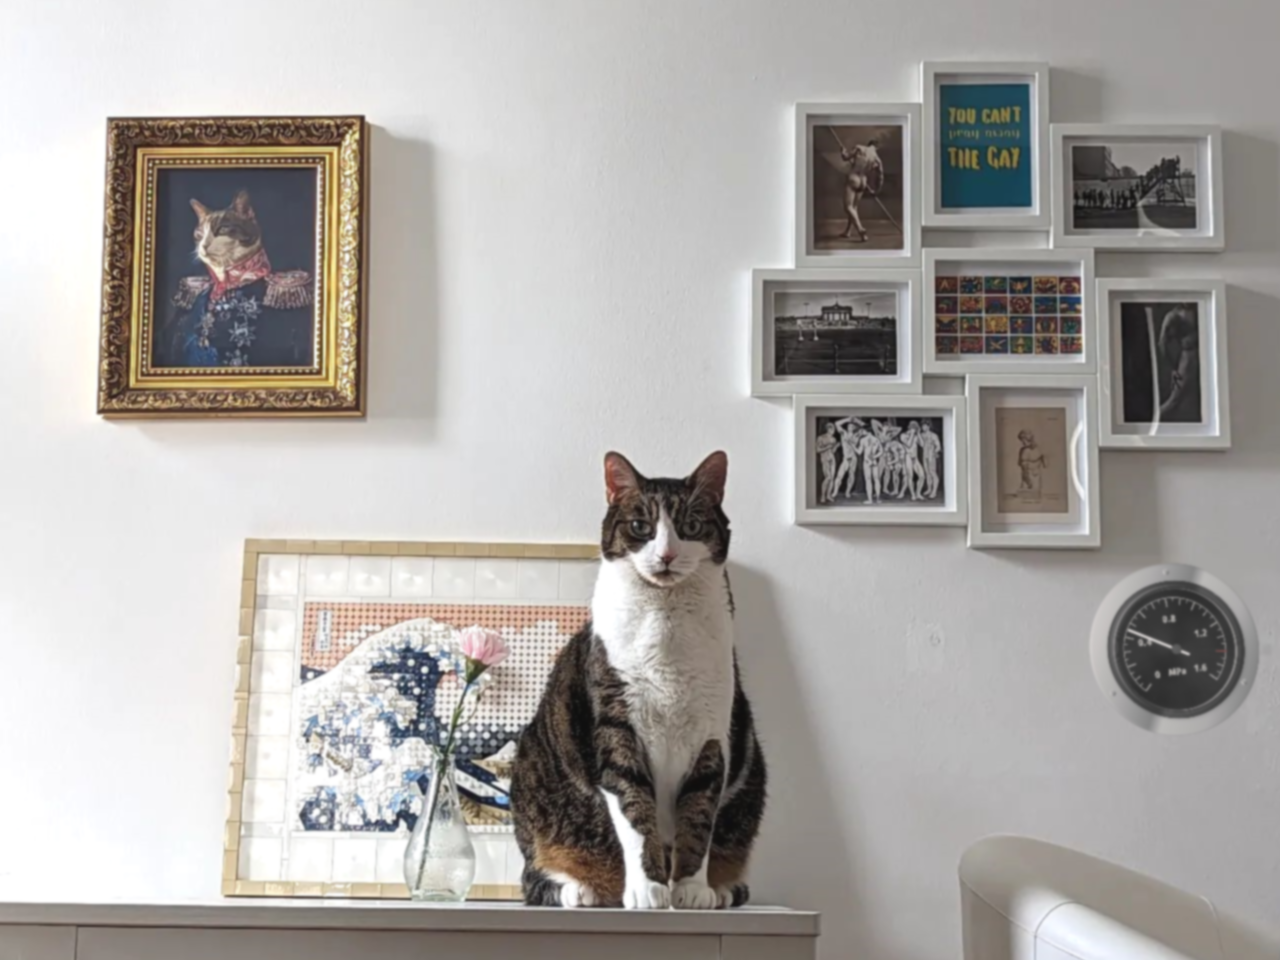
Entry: 0.45
